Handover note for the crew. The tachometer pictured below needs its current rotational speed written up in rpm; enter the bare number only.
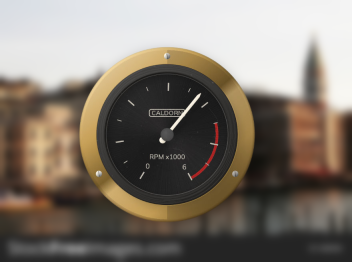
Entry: 3750
